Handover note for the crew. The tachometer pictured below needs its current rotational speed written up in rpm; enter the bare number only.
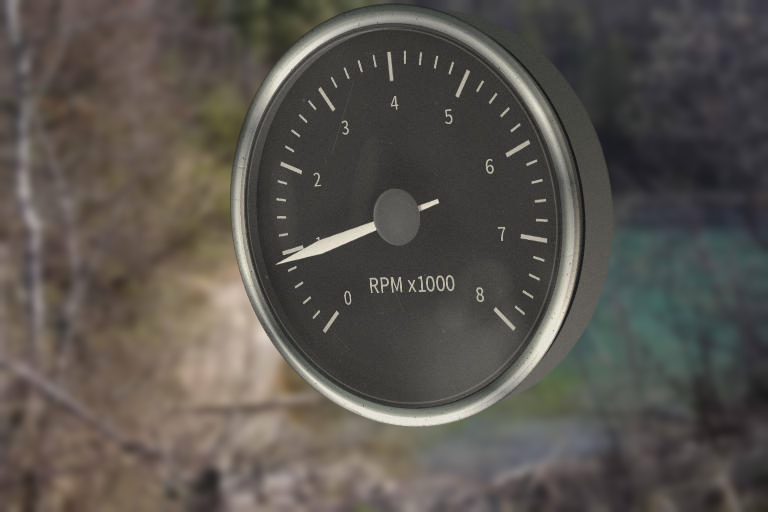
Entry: 900
